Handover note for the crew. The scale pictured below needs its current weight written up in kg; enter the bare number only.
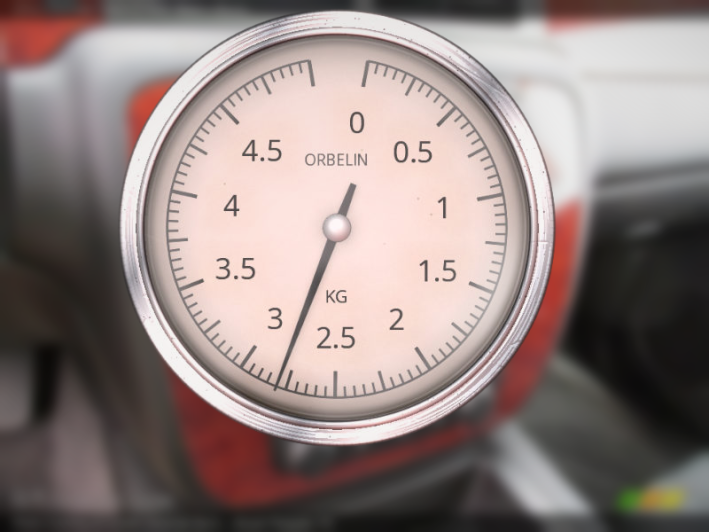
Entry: 2.8
